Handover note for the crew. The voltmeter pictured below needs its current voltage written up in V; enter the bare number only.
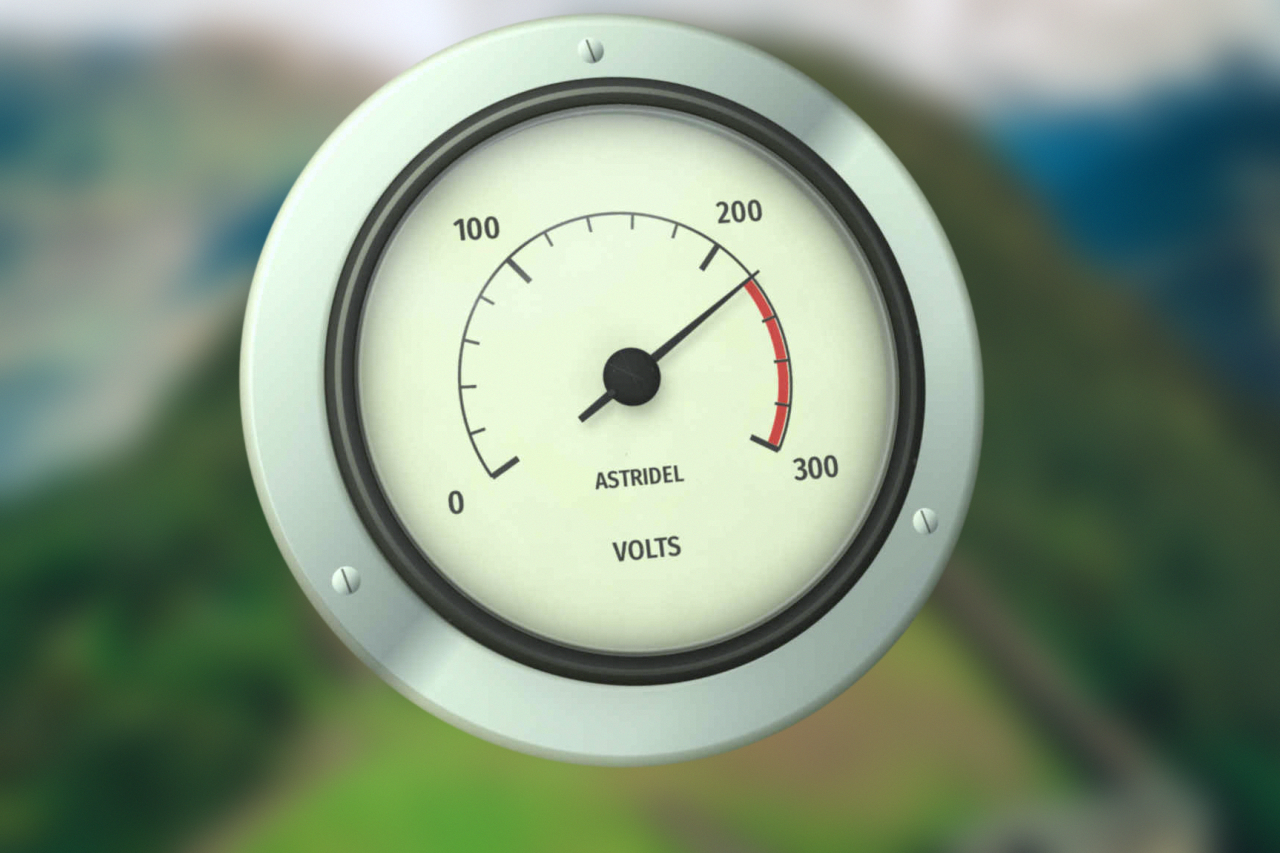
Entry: 220
